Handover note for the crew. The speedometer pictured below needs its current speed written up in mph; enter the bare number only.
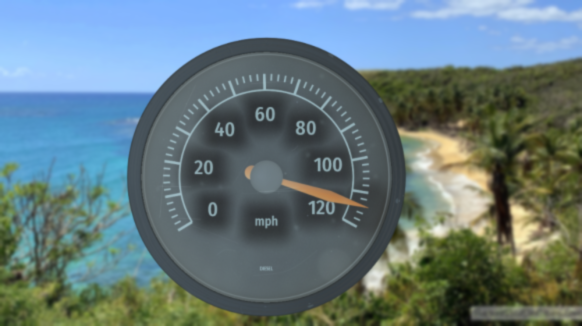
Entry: 114
